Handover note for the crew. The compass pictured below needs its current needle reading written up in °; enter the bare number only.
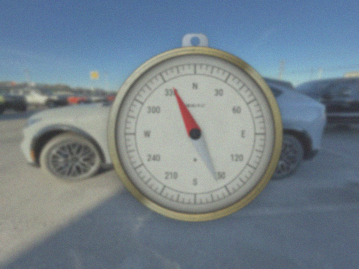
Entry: 335
